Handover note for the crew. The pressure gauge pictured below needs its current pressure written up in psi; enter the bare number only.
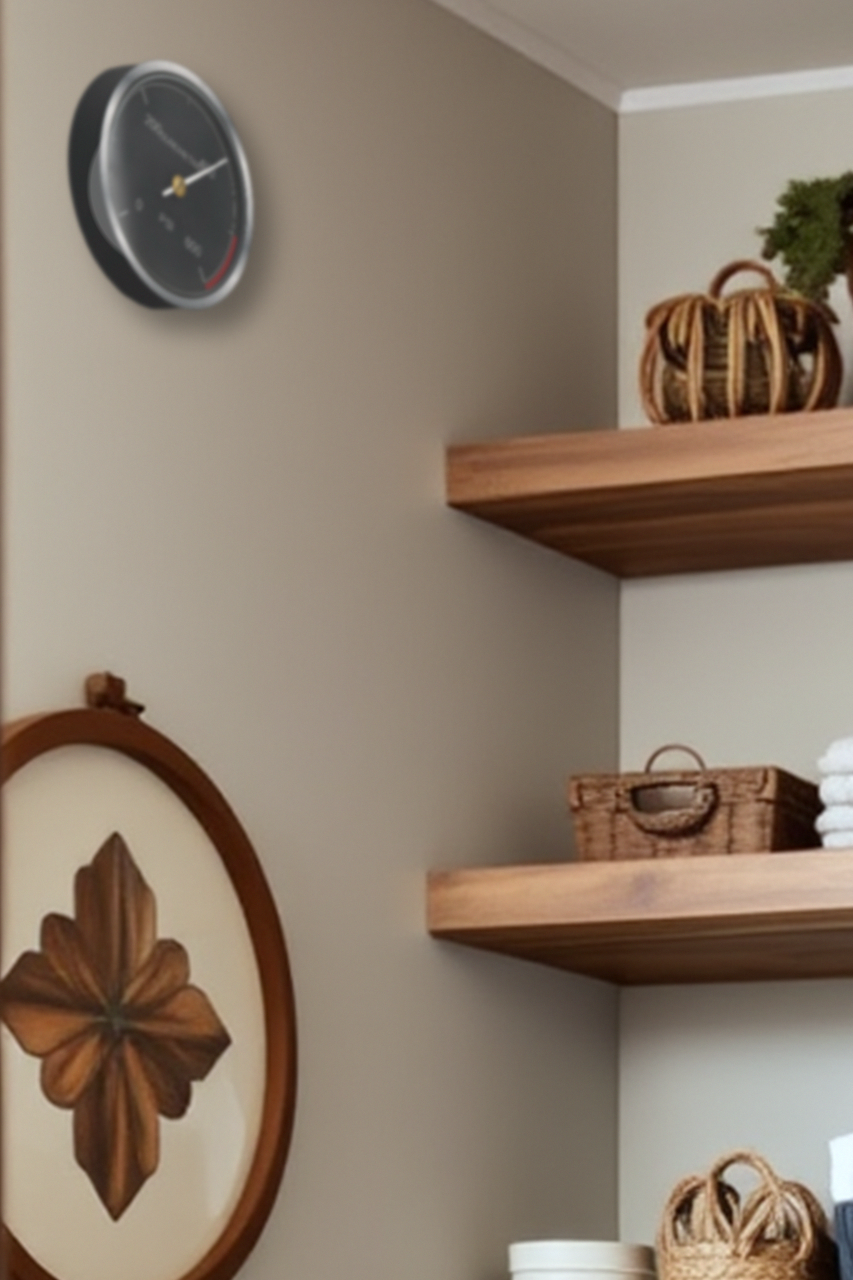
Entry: 400
